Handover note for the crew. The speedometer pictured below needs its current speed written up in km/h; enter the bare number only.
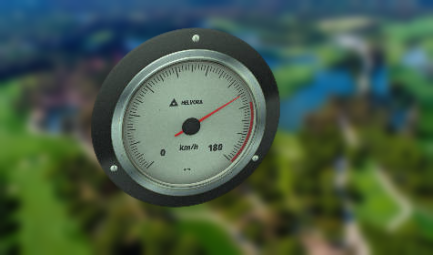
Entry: 130
